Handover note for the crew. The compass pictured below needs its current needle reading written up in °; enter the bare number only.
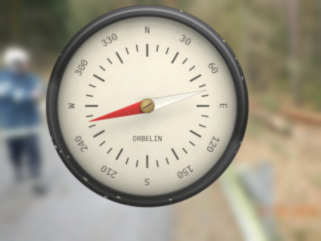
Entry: 255
